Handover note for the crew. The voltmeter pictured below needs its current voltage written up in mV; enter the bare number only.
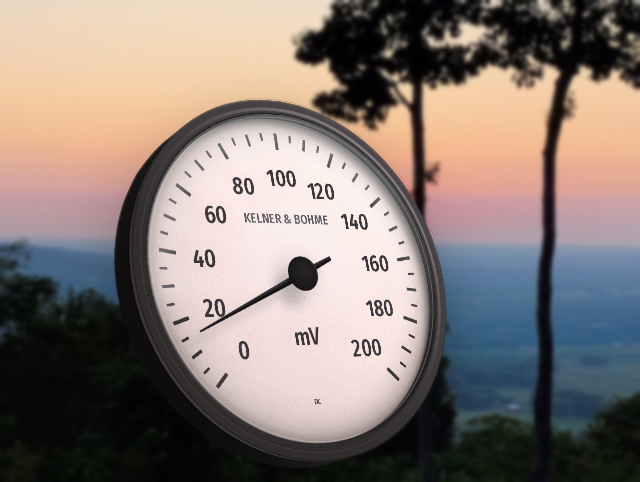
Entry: 15
